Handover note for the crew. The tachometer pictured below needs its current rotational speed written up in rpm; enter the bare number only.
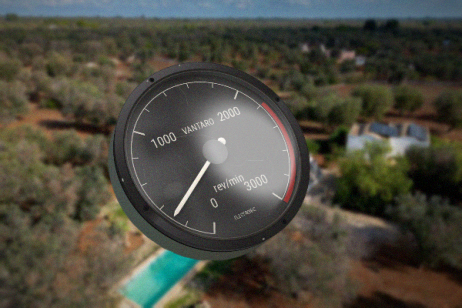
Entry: 300
